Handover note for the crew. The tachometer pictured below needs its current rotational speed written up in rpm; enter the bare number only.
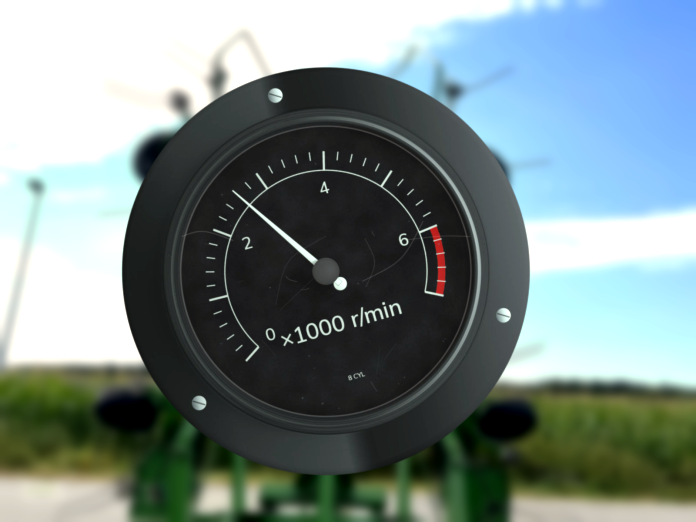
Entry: 2600
